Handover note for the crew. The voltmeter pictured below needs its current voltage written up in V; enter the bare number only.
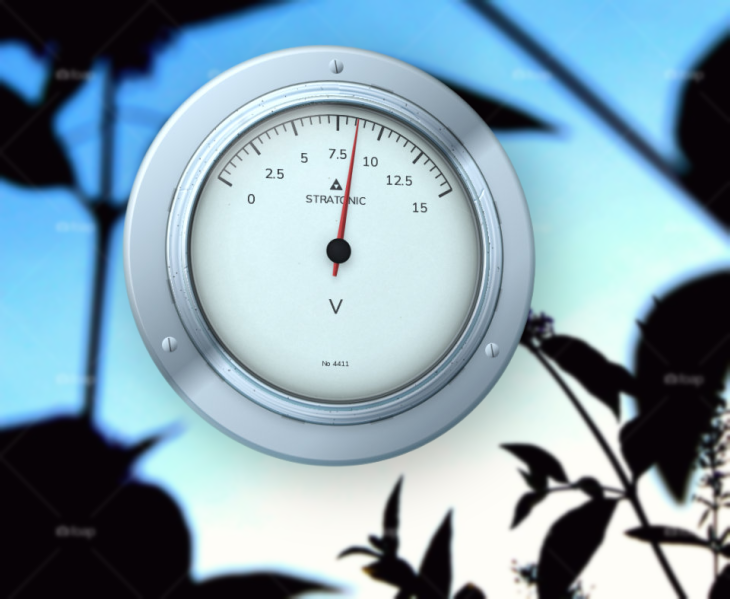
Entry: 8.5
